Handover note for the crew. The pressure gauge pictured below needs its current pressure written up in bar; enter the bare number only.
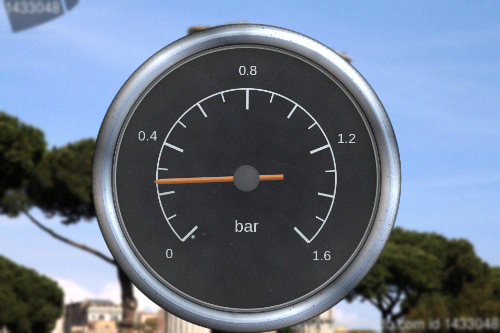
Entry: 0.25
